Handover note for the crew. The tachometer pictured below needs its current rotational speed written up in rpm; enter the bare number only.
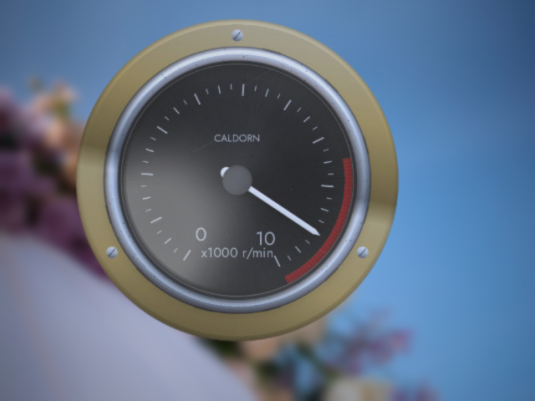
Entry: 9000
